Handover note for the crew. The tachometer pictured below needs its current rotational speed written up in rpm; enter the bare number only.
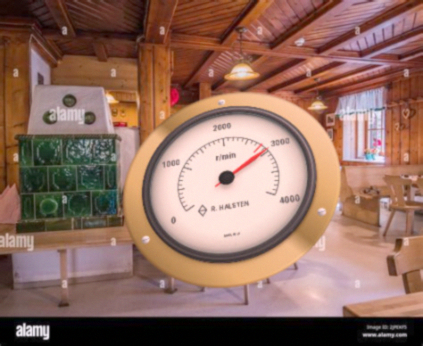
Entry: 3000
